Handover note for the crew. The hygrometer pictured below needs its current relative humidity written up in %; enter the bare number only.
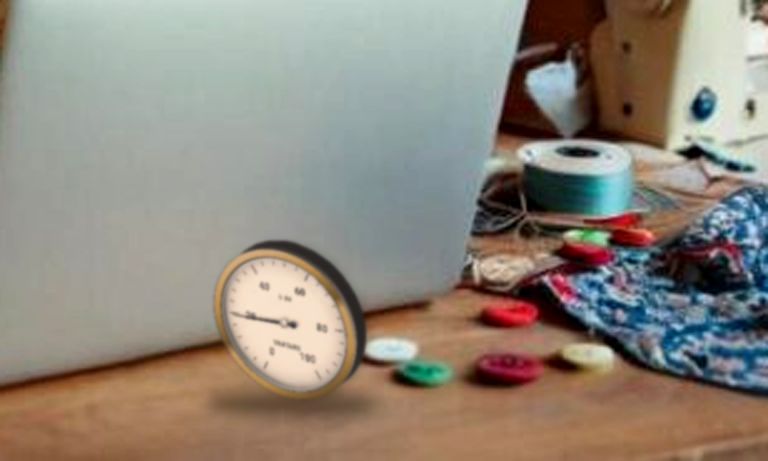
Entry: 20
